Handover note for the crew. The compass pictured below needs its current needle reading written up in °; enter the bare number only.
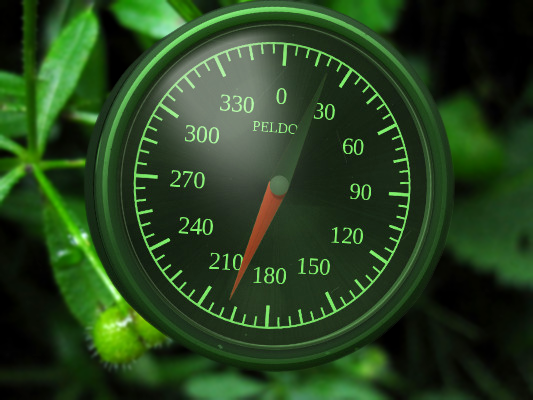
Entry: 200
